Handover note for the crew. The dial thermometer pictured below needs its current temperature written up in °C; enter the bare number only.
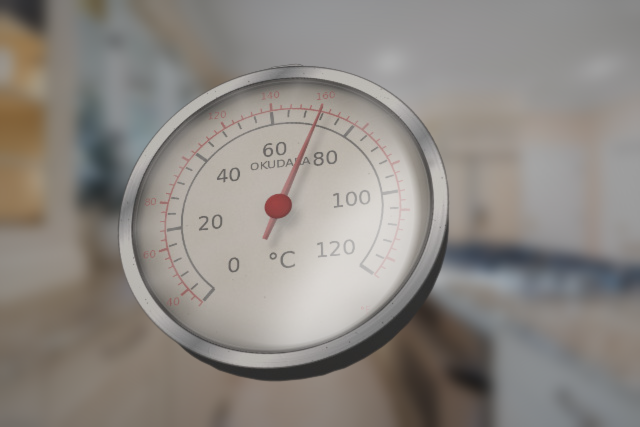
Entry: 72
